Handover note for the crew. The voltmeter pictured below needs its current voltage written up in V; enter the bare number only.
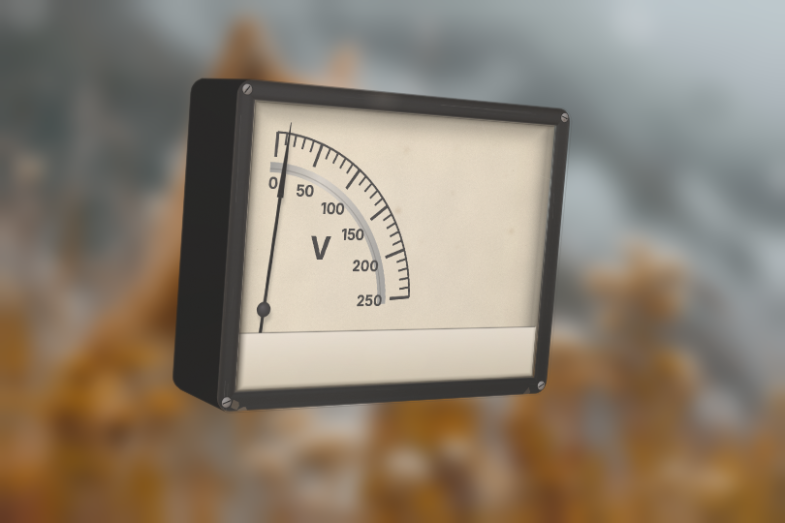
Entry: 10
